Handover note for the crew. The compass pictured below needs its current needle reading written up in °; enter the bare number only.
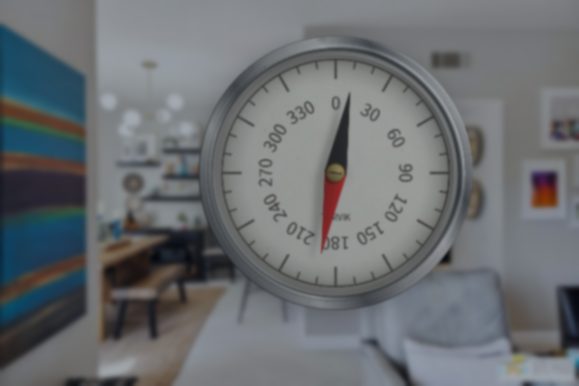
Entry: 190
